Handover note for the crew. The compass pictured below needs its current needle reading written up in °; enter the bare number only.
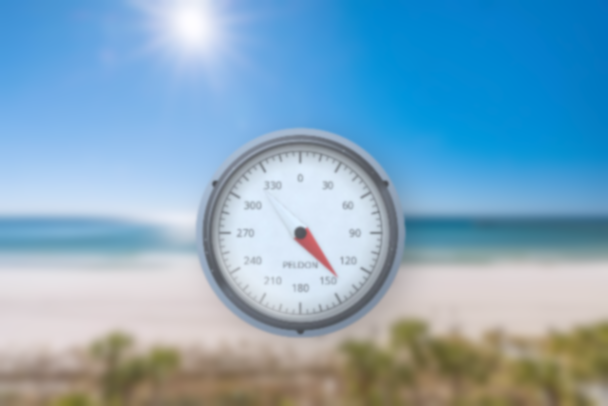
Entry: 140
